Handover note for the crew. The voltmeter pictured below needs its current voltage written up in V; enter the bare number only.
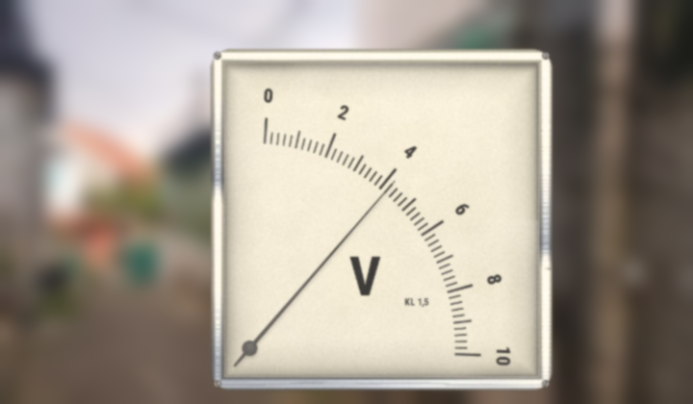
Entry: 4.2
